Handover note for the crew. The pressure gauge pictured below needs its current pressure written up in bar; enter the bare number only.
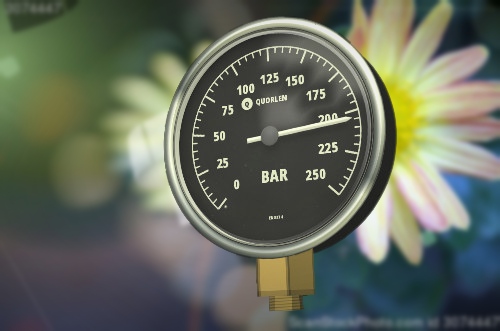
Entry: 205
